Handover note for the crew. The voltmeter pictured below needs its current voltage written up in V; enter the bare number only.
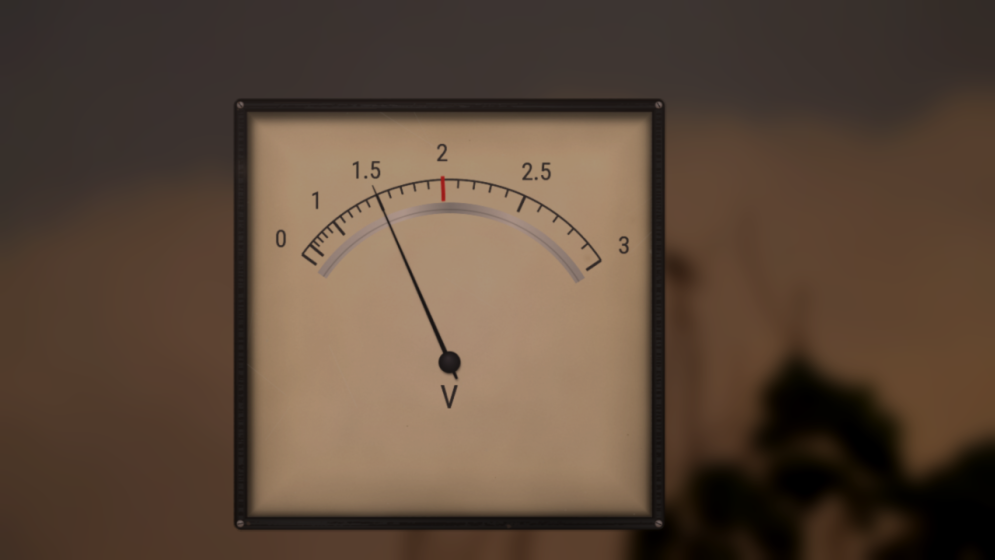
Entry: 1.5
